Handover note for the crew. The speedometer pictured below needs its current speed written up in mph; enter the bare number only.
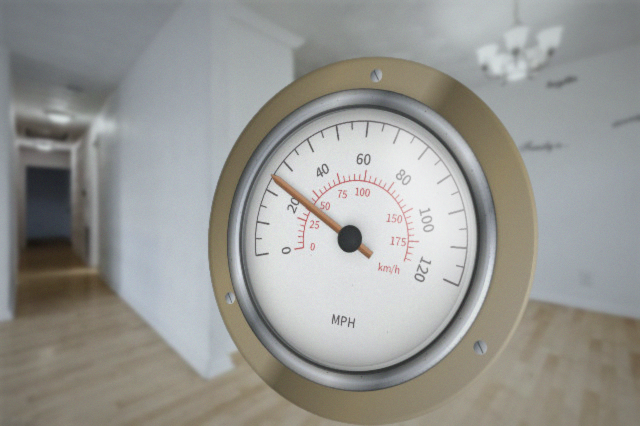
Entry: 25
